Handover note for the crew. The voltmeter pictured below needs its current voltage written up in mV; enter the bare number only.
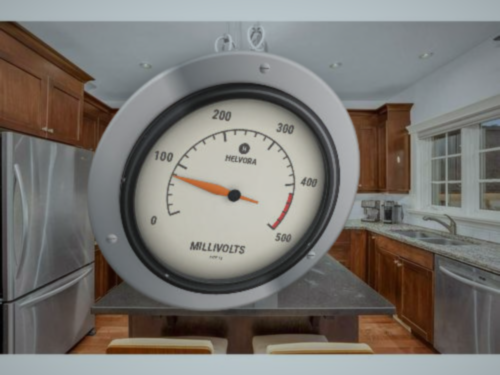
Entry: 80
